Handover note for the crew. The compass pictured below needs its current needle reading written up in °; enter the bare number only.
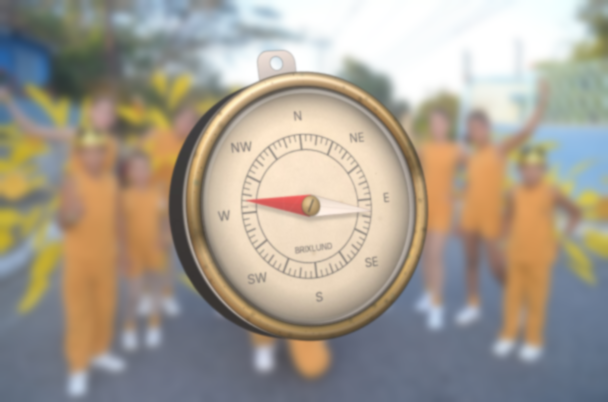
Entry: 280
